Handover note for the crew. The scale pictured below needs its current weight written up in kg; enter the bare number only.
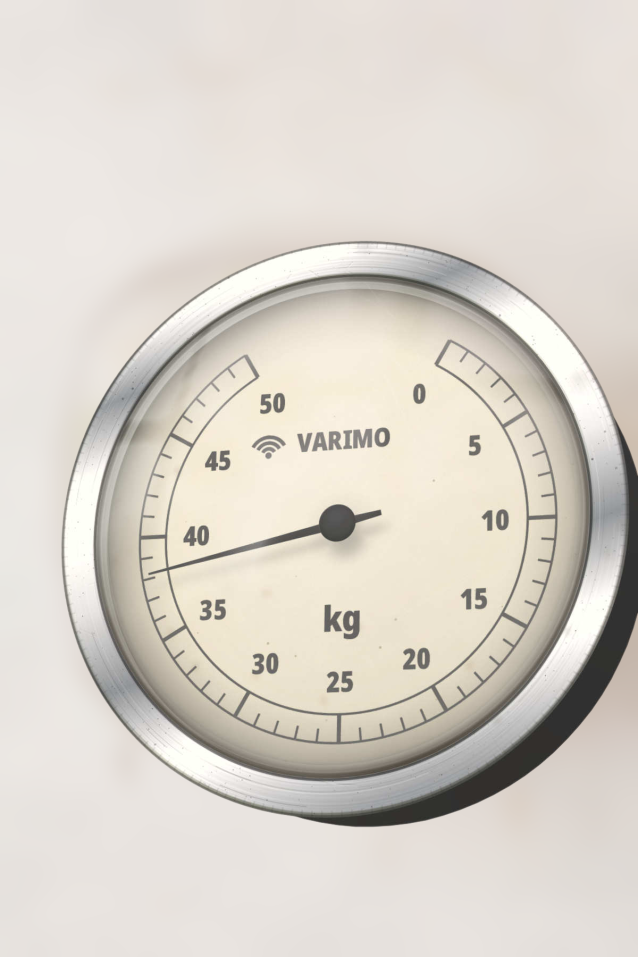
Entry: 38
